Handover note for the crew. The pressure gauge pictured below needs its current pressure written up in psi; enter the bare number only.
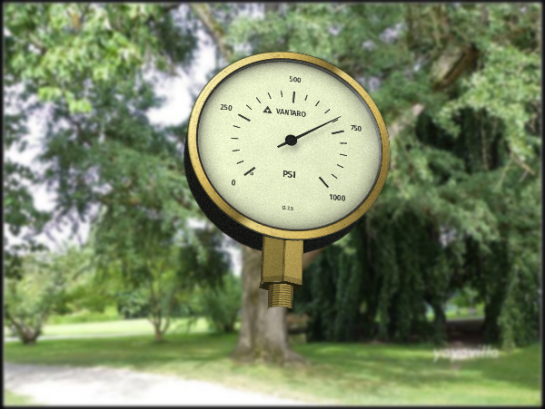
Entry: 700
